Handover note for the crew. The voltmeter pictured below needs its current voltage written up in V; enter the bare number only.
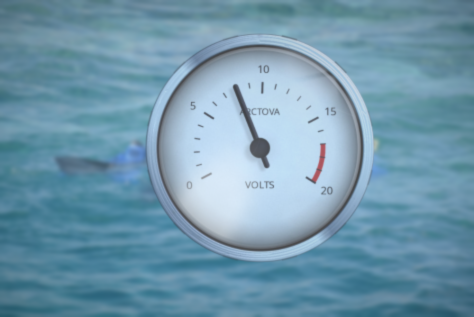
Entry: 8
